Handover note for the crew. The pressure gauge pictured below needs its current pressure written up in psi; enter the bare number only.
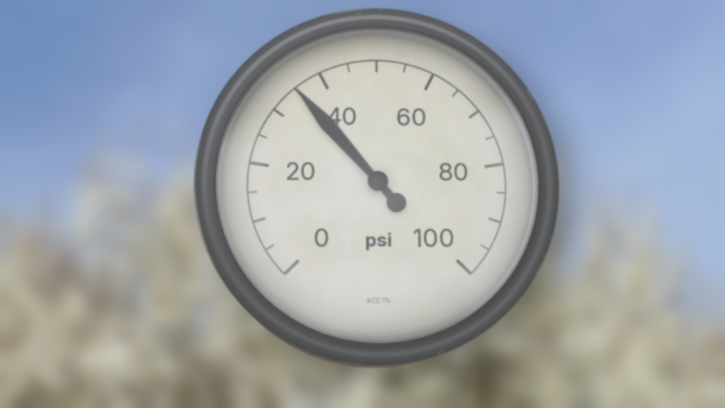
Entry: 35
